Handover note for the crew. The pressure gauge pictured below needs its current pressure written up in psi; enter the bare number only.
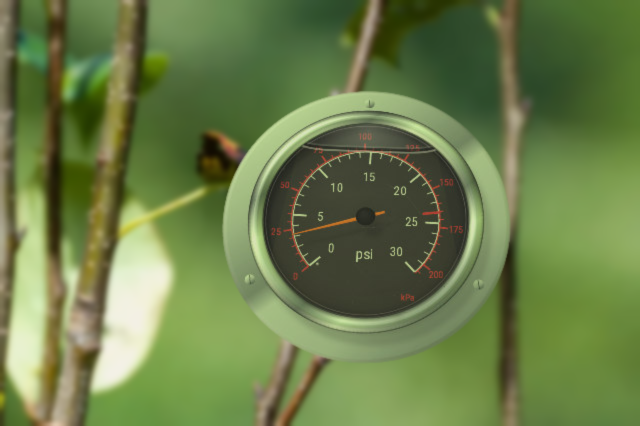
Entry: 3
